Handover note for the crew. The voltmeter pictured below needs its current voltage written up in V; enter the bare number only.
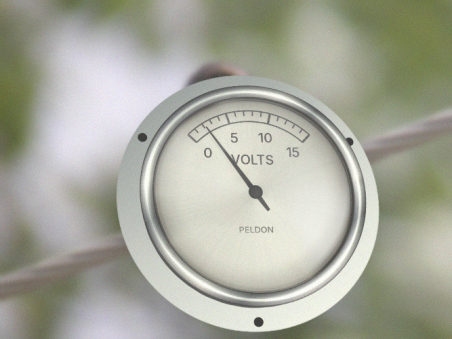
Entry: 2
